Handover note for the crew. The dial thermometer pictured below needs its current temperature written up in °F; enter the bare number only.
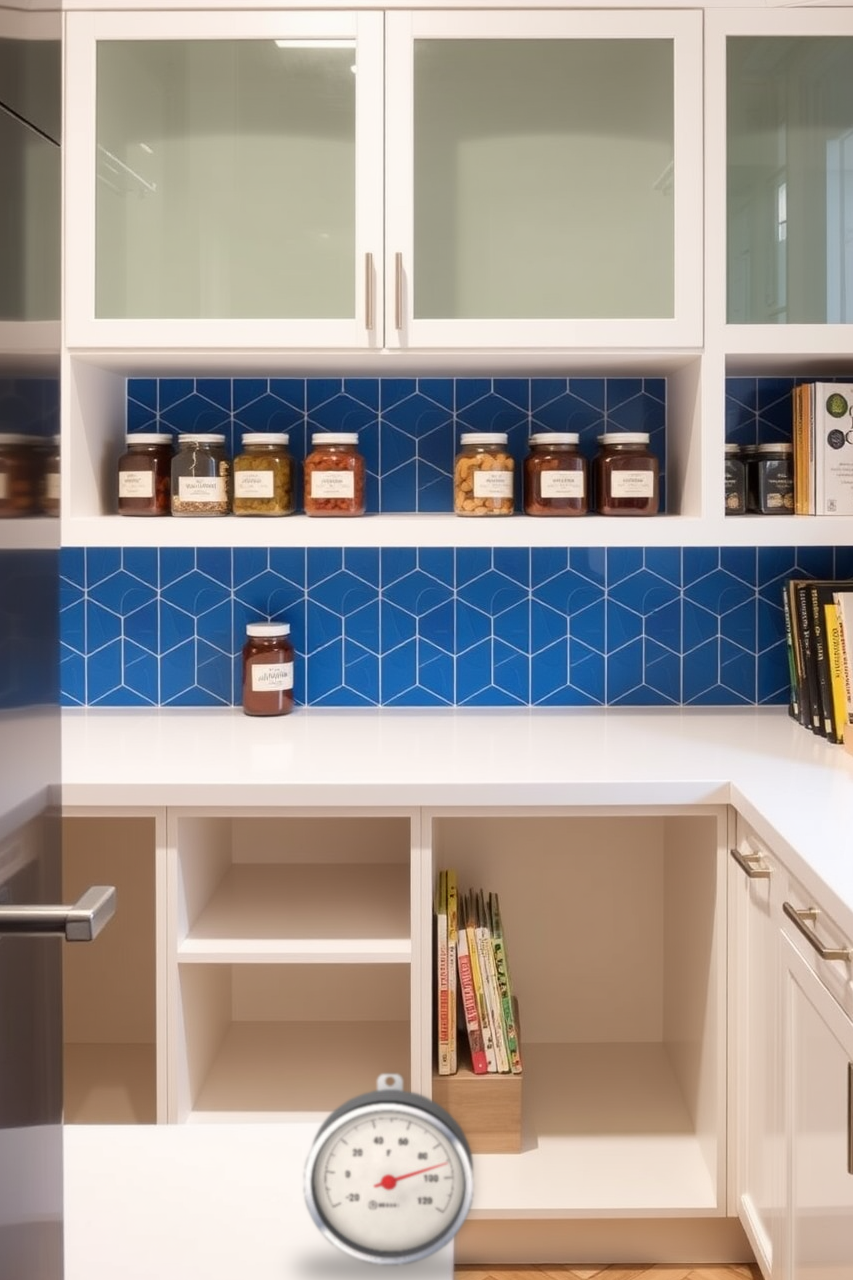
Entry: 90
